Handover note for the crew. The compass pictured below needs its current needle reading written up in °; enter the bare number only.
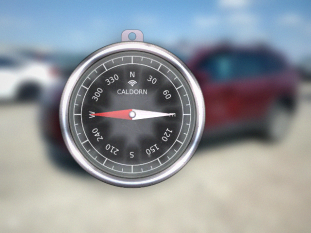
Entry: 270
